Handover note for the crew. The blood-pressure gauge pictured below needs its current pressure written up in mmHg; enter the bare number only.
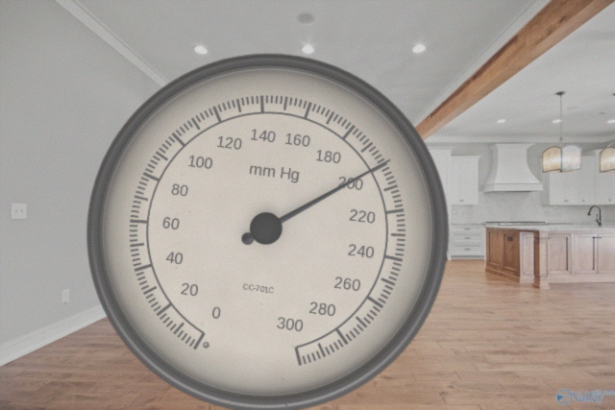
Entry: 200
